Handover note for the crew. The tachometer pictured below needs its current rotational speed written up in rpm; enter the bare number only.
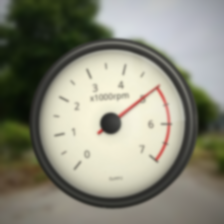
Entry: 5000
